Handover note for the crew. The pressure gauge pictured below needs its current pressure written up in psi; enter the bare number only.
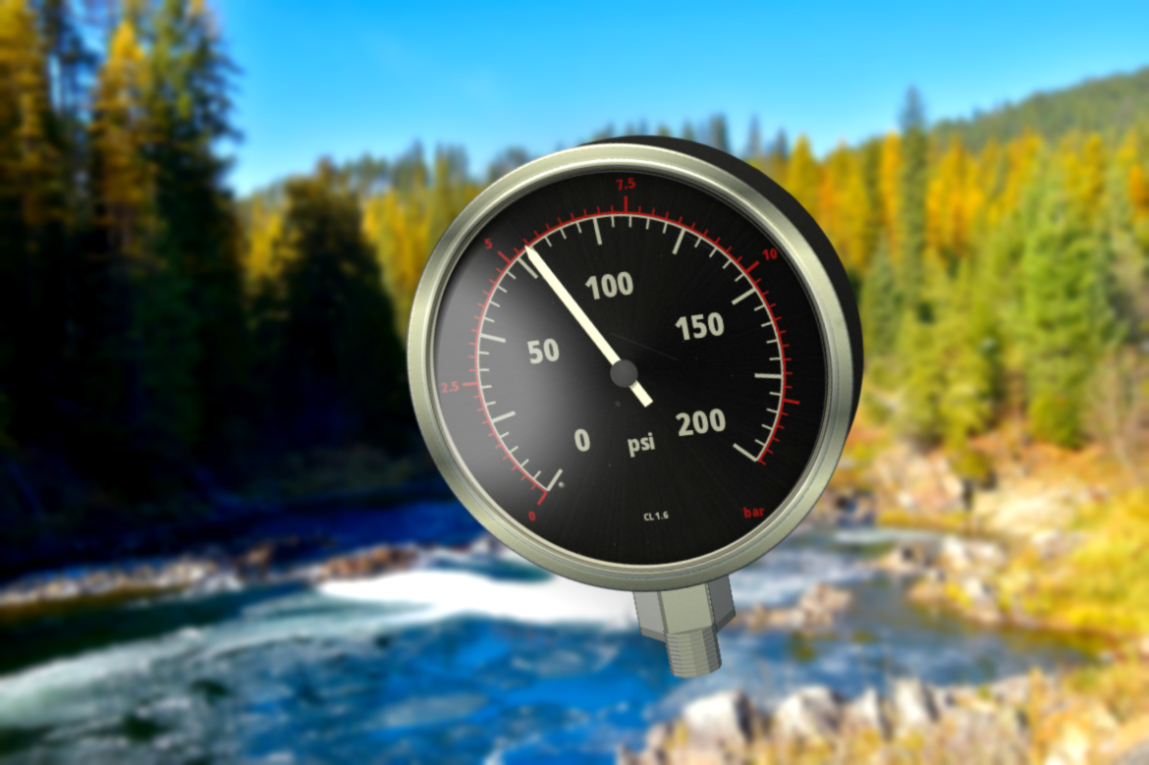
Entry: 80
